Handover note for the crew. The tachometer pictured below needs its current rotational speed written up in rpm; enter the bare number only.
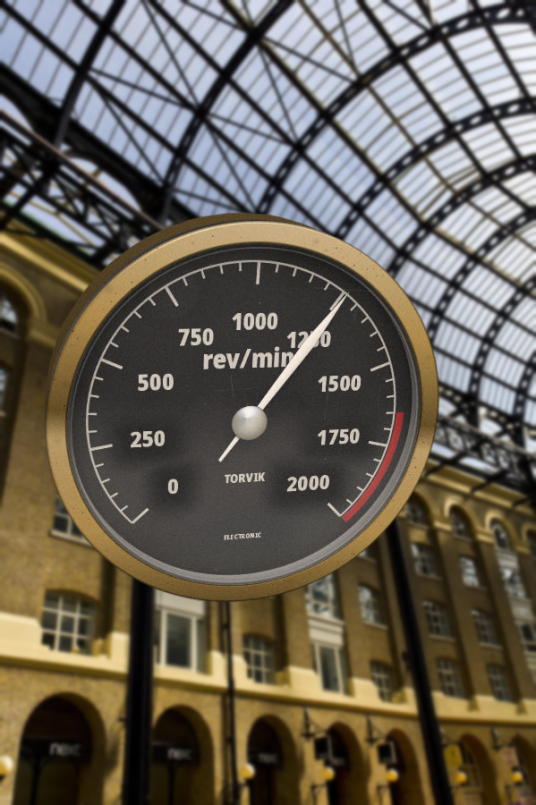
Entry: 1250
